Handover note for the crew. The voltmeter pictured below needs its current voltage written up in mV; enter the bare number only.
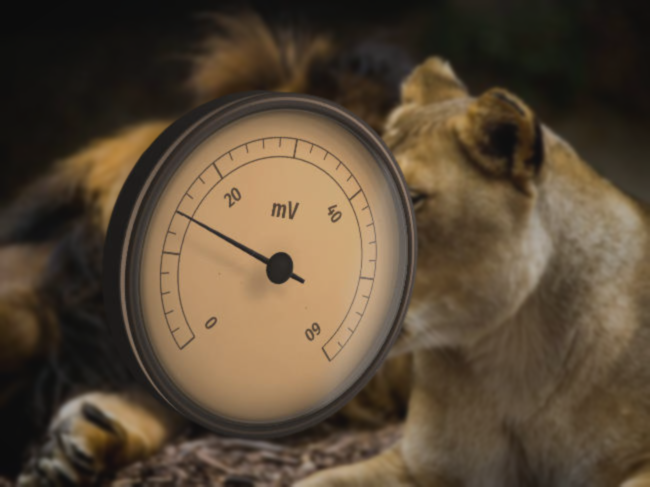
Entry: 14
